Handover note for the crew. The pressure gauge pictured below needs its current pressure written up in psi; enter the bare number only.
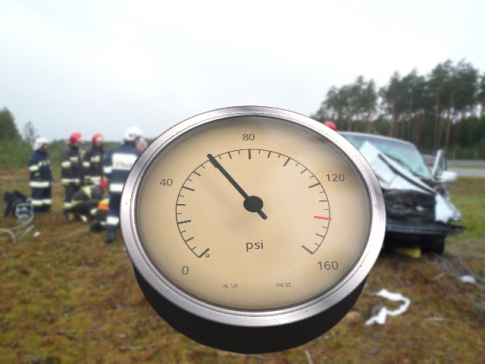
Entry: 60
